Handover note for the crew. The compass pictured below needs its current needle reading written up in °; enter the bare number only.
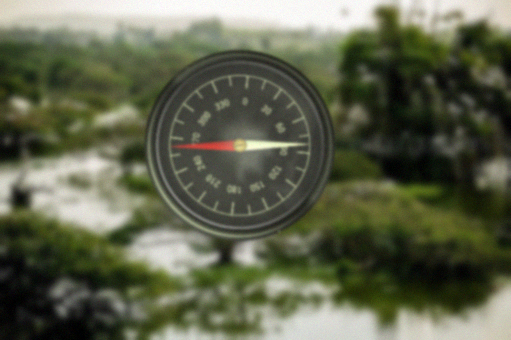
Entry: 262.5
